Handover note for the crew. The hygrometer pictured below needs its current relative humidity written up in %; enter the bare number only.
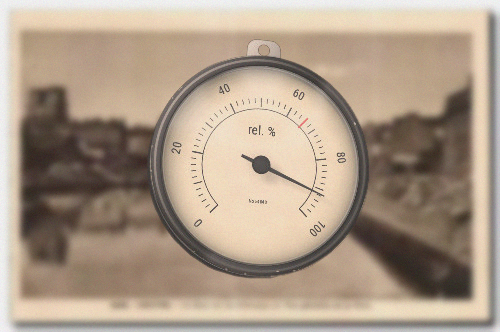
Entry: 92
